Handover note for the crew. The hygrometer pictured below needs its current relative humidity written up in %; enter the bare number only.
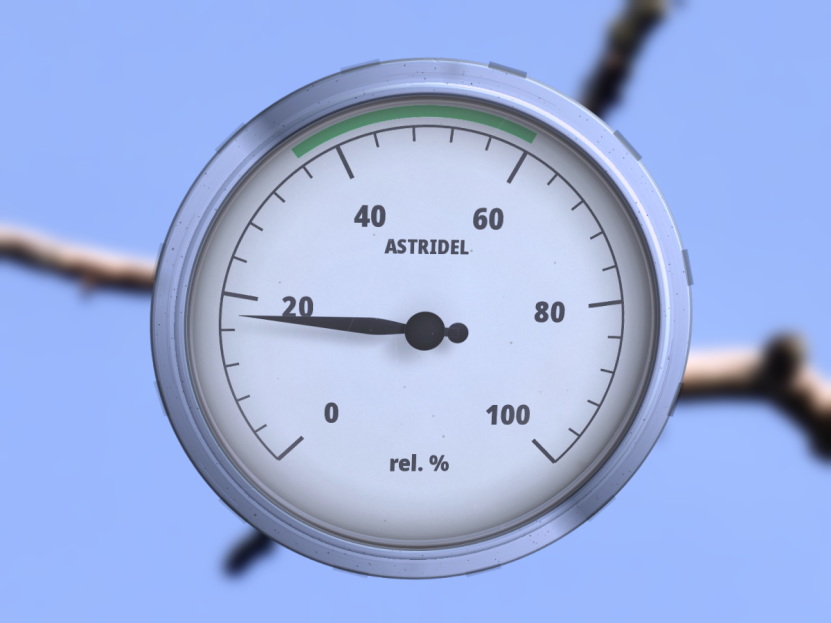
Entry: 18
